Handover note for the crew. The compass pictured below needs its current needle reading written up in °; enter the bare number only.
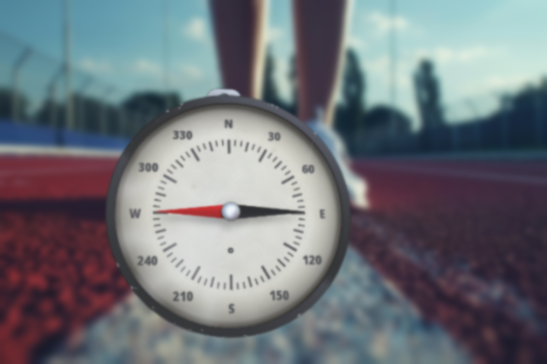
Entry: 270
